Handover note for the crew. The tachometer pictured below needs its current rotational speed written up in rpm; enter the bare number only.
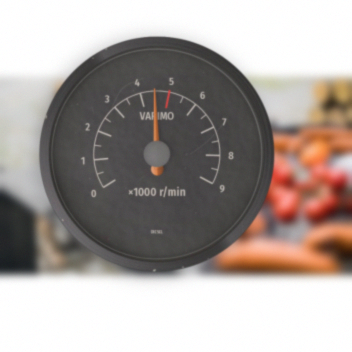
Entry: 4500
